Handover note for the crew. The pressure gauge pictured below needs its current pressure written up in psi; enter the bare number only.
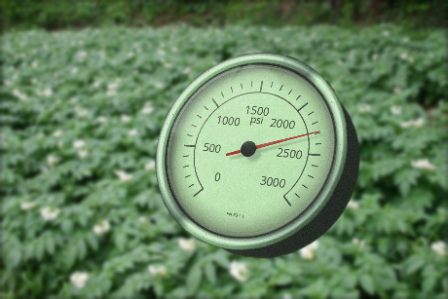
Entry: 2300
